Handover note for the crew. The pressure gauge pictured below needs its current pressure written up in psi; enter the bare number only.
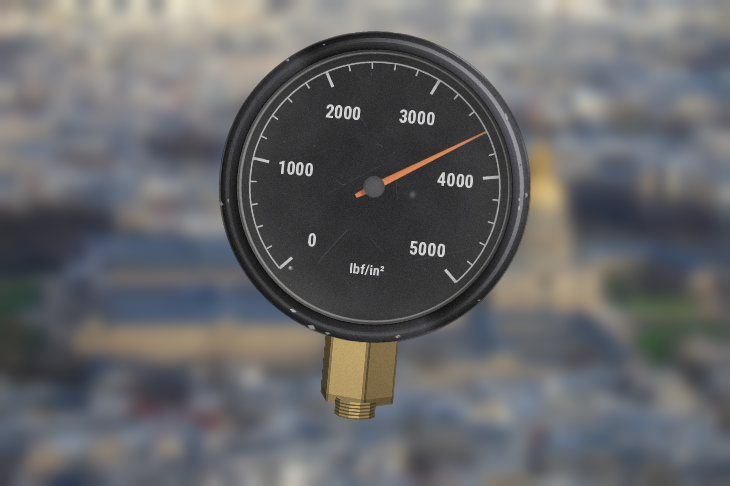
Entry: 3600
